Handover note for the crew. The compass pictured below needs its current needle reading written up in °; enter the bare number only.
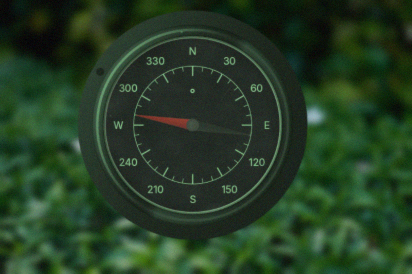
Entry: 280
